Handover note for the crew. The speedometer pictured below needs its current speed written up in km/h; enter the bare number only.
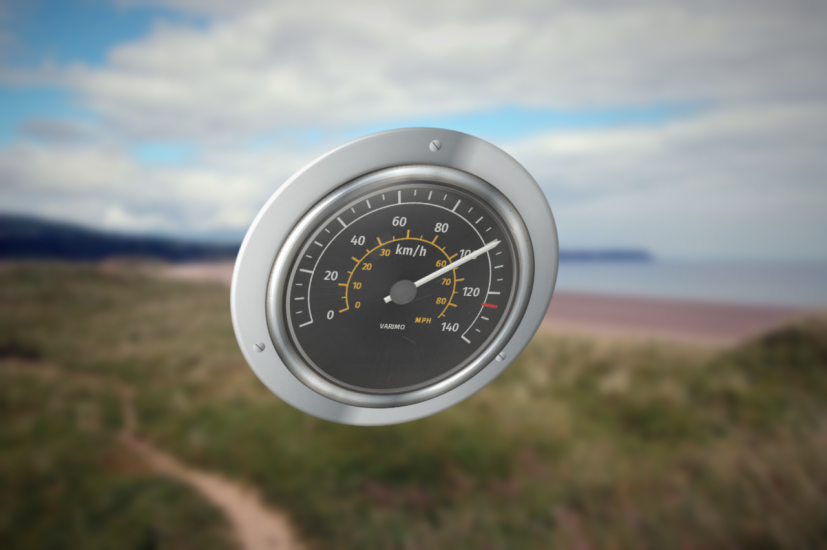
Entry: 100
